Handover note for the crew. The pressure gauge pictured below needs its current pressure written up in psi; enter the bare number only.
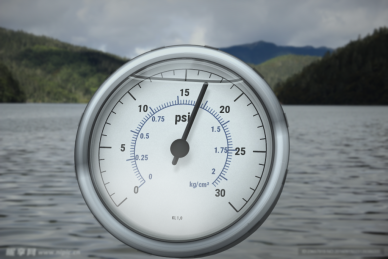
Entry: 17
